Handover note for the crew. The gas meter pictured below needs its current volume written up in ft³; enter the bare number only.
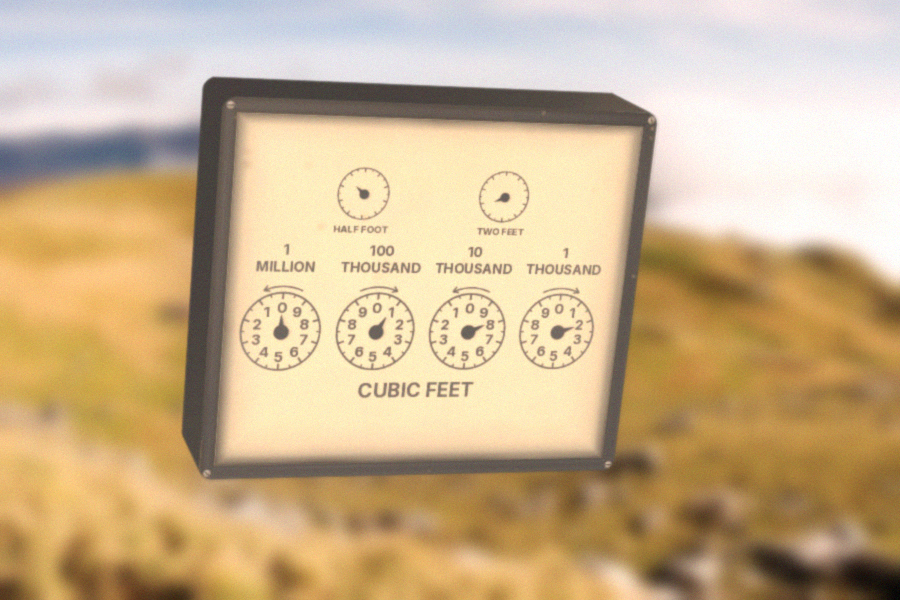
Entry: 8200
